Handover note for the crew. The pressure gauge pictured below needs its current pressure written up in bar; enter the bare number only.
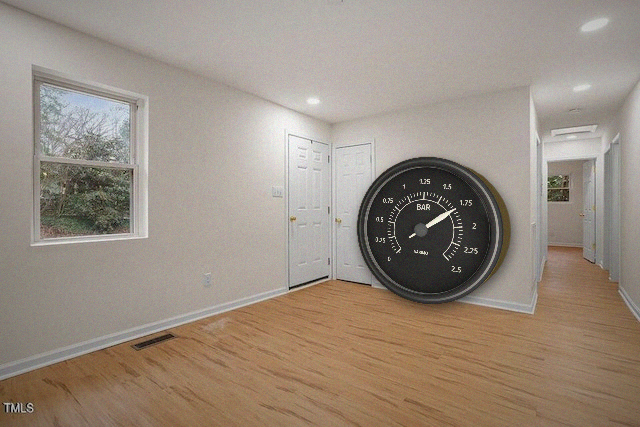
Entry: 1.75
